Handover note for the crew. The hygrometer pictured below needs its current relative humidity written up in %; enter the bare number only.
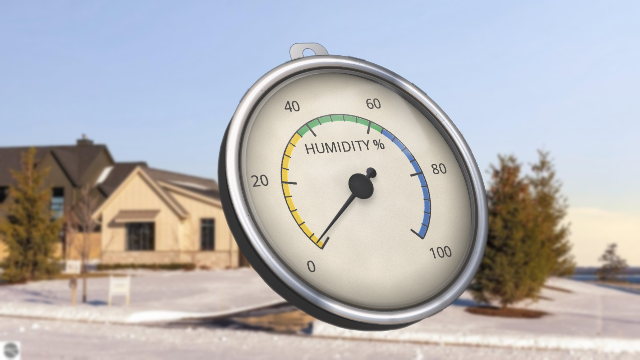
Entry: 2
